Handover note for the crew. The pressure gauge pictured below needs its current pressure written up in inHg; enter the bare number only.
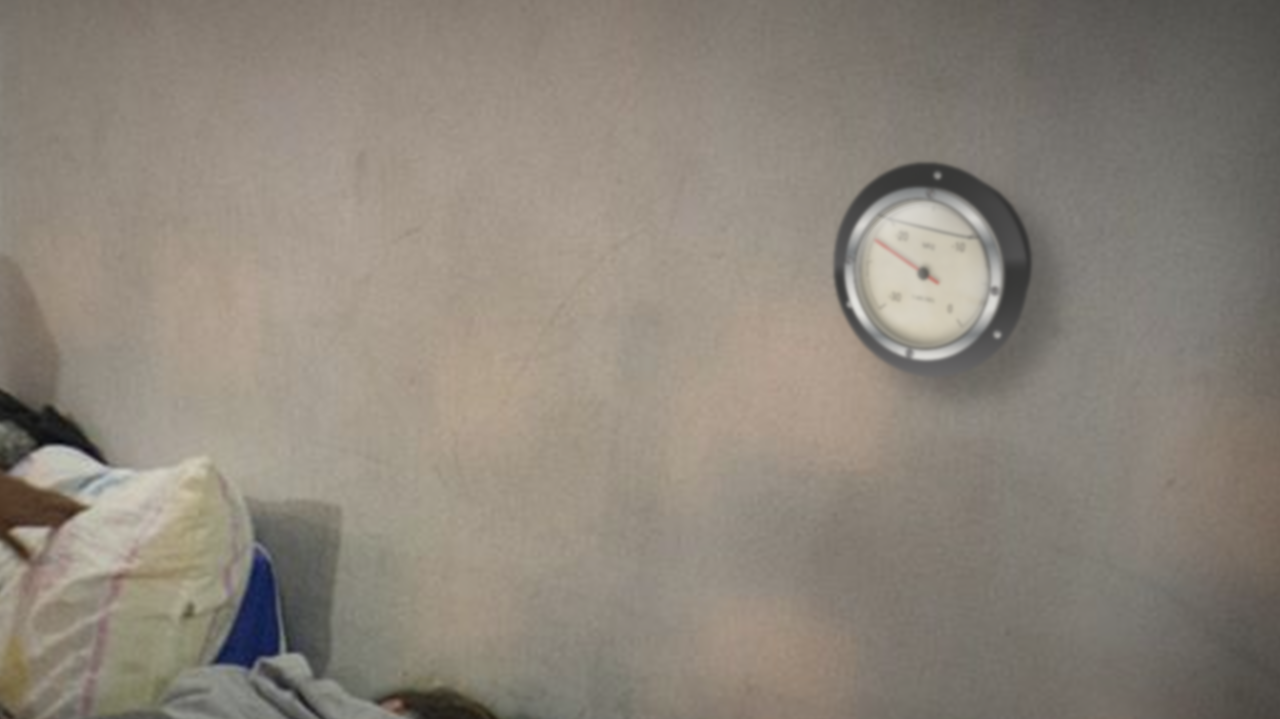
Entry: -22.5
